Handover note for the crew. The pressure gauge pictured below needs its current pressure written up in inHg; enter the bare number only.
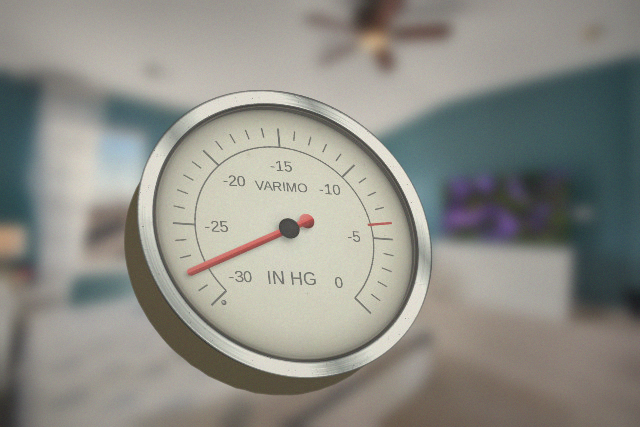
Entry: -28
